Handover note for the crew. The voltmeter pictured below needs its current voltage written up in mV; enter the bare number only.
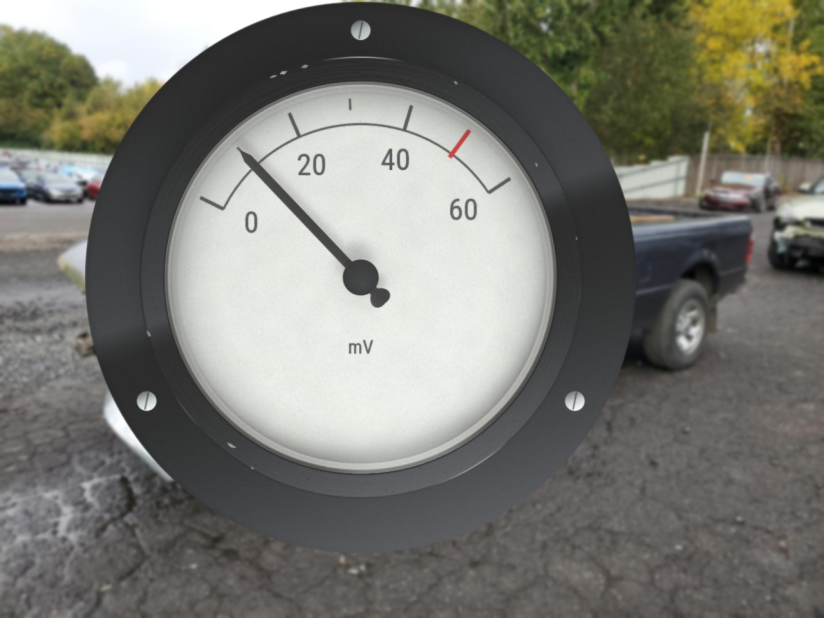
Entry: 10
